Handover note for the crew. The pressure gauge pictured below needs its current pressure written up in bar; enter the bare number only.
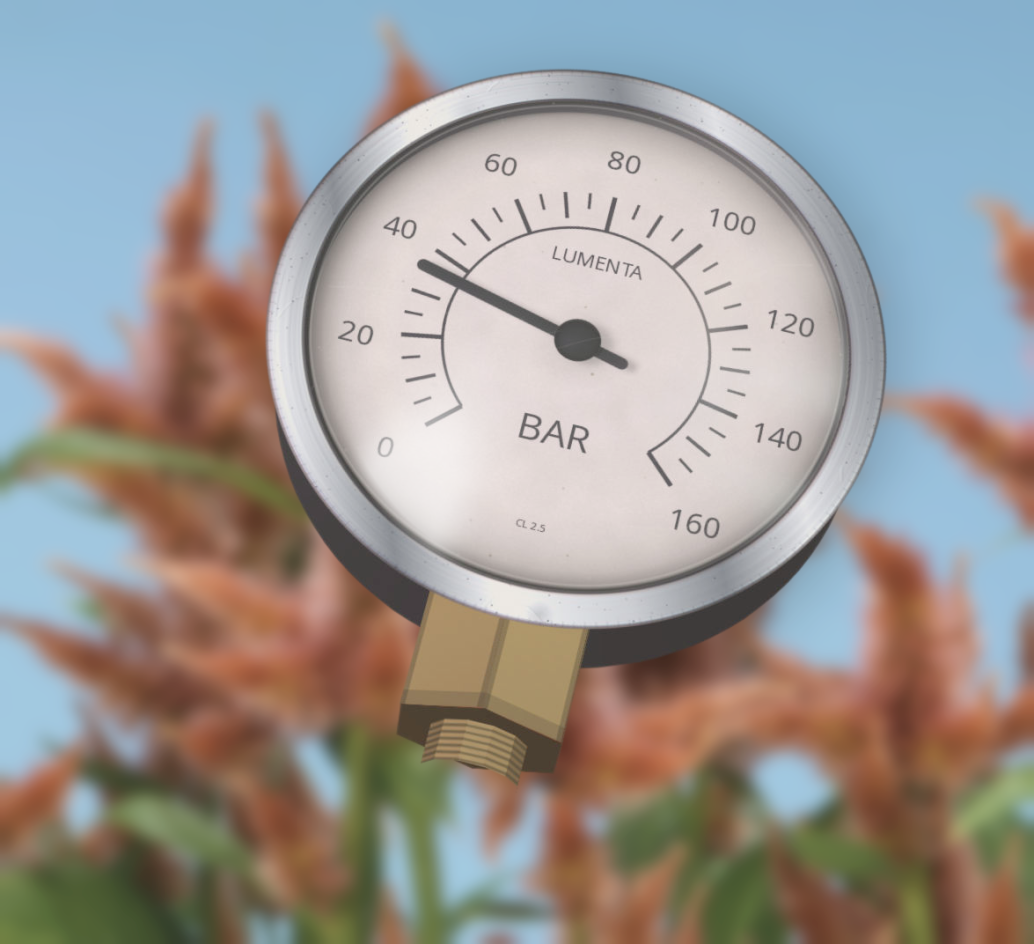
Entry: 35
